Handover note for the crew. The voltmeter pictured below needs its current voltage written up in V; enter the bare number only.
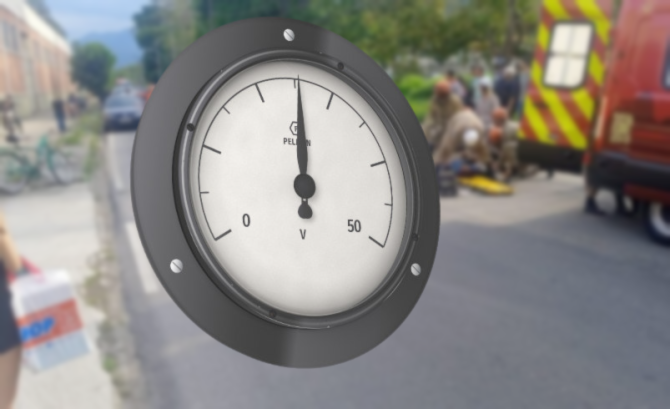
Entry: 25
